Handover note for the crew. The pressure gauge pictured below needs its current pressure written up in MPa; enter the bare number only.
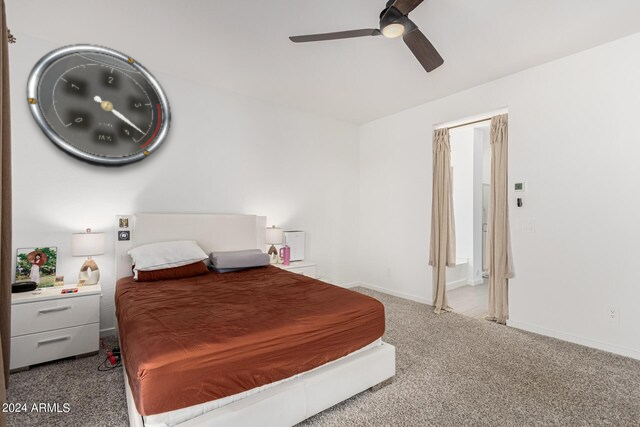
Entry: 3.75
